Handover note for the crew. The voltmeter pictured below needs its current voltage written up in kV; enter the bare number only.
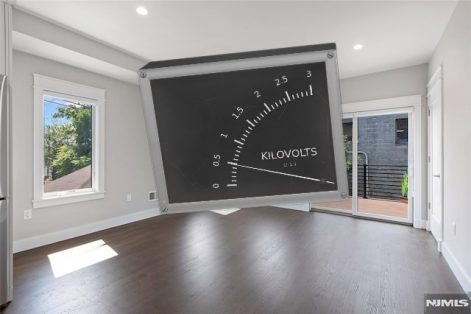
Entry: 0.5
